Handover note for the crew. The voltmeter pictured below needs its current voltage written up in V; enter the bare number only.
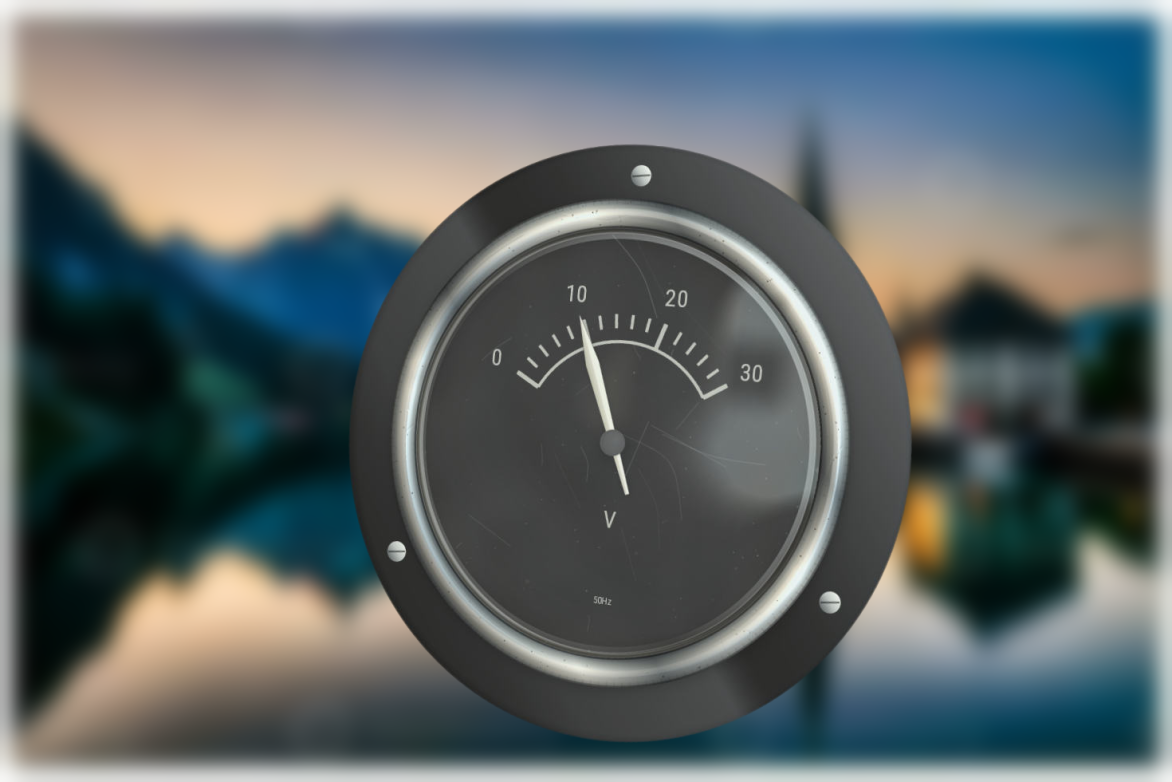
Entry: 10
